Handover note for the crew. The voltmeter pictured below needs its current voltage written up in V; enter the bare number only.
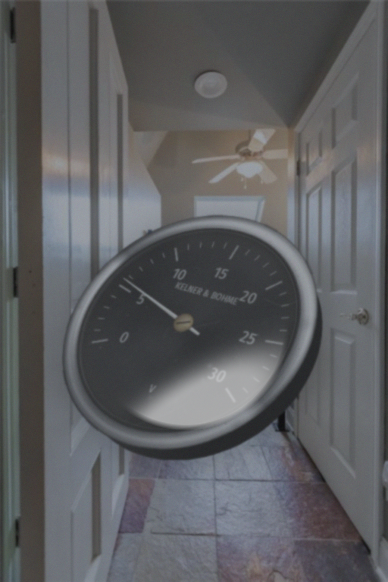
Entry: 5.5
